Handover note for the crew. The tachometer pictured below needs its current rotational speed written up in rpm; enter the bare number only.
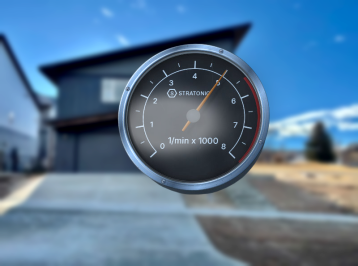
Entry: 5000
